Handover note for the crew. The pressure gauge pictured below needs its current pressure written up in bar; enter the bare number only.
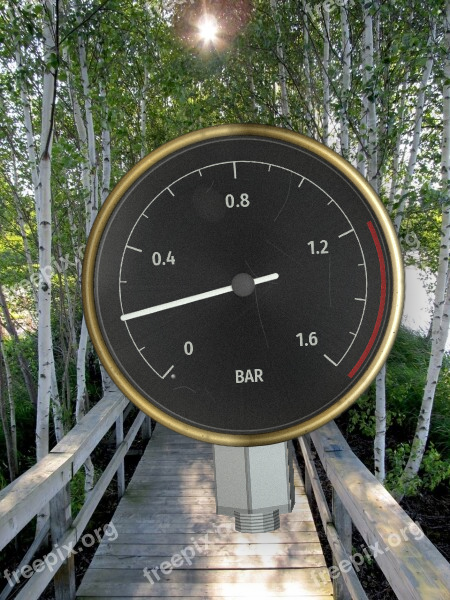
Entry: 0.2
